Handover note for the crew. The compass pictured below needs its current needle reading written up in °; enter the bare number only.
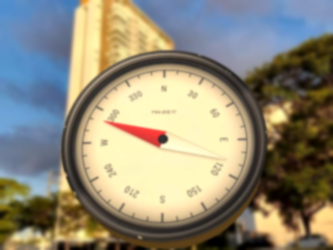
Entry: 290
